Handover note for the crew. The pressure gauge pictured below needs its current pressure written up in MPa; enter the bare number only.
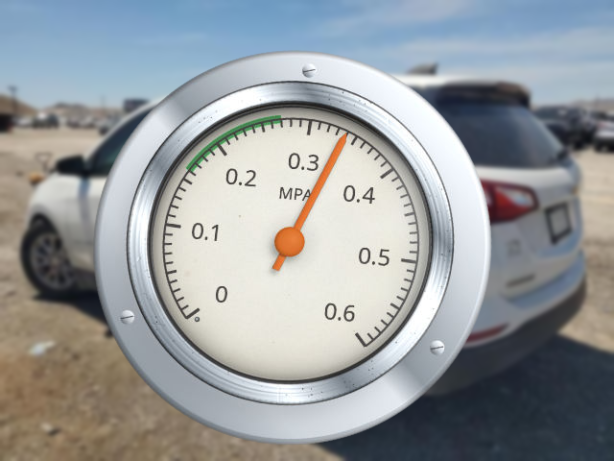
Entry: 0.34
